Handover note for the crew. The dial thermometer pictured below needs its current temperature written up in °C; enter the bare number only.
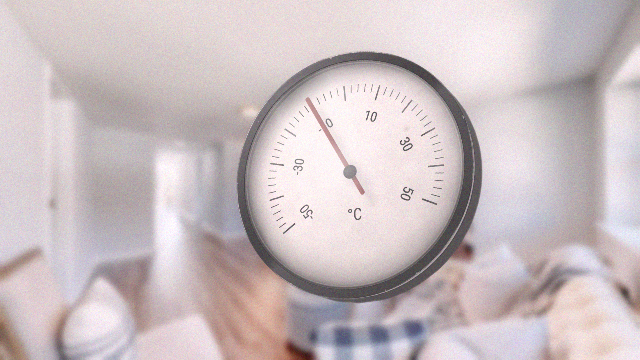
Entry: -10
